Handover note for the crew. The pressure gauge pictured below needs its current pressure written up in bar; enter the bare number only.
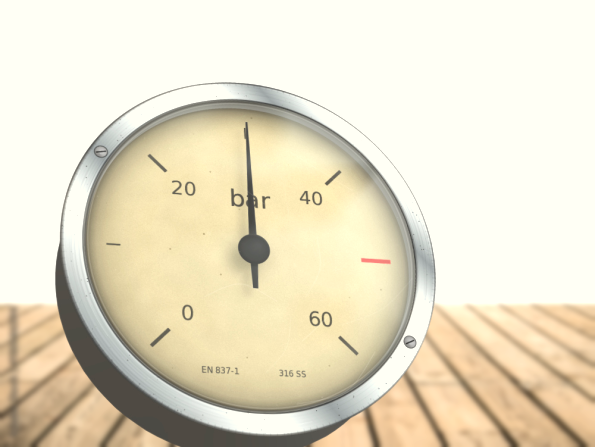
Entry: 30
